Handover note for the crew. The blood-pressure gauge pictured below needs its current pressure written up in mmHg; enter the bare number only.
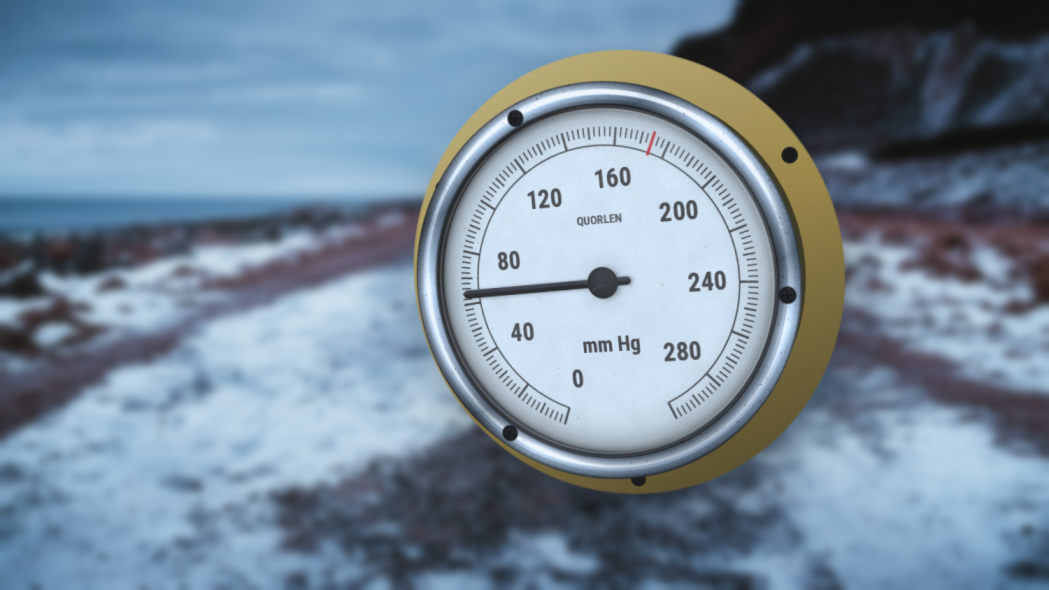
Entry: 64
